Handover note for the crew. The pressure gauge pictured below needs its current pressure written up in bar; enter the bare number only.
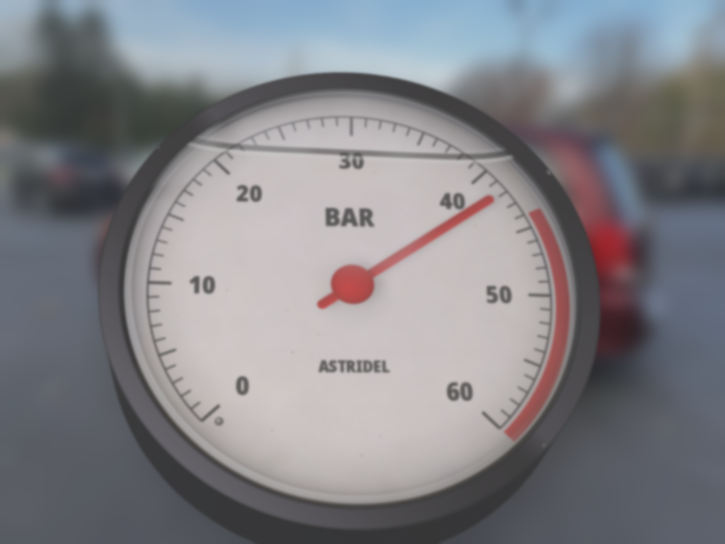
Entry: 42
